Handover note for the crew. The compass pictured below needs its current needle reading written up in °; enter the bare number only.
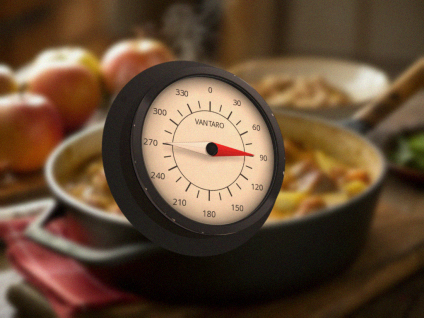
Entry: 90
